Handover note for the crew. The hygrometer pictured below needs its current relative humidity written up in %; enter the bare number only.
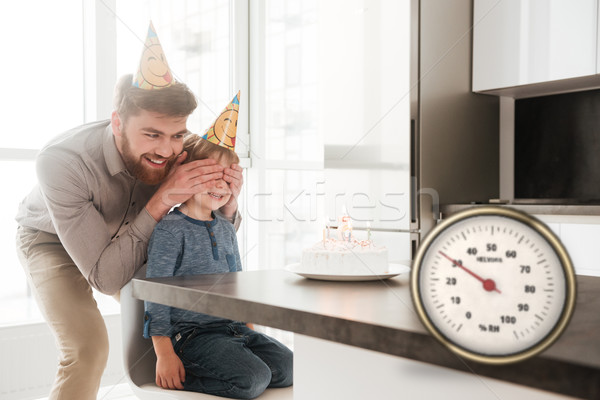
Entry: 30
